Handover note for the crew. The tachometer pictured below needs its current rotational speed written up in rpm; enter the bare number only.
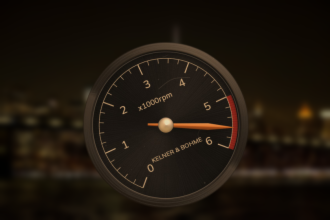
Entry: 5600
